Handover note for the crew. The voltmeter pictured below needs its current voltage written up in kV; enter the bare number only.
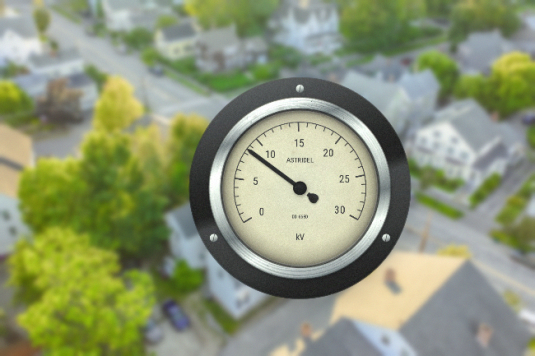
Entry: 8.5
